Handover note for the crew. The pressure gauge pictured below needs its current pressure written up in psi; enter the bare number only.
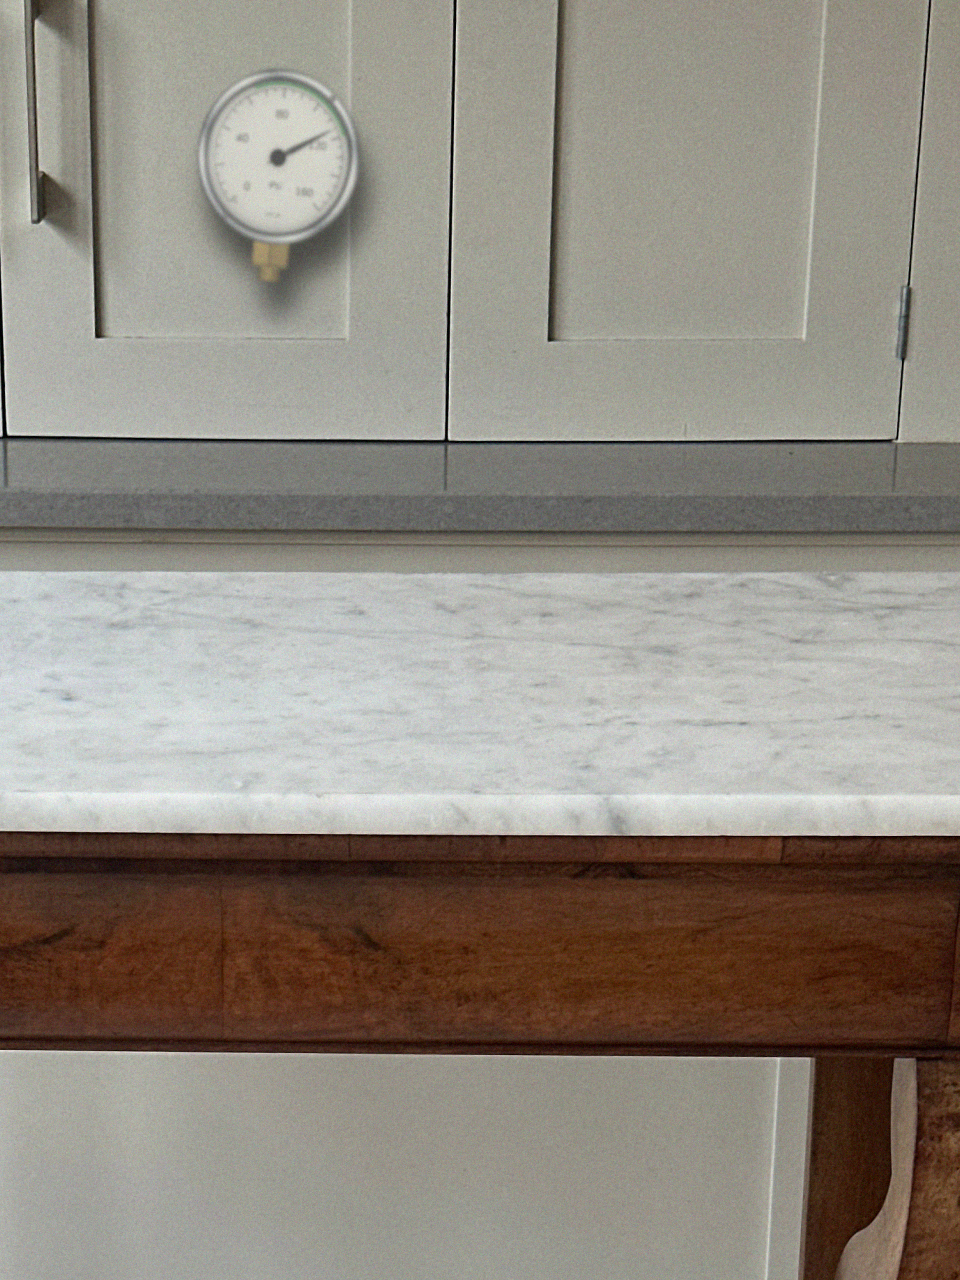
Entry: 115
